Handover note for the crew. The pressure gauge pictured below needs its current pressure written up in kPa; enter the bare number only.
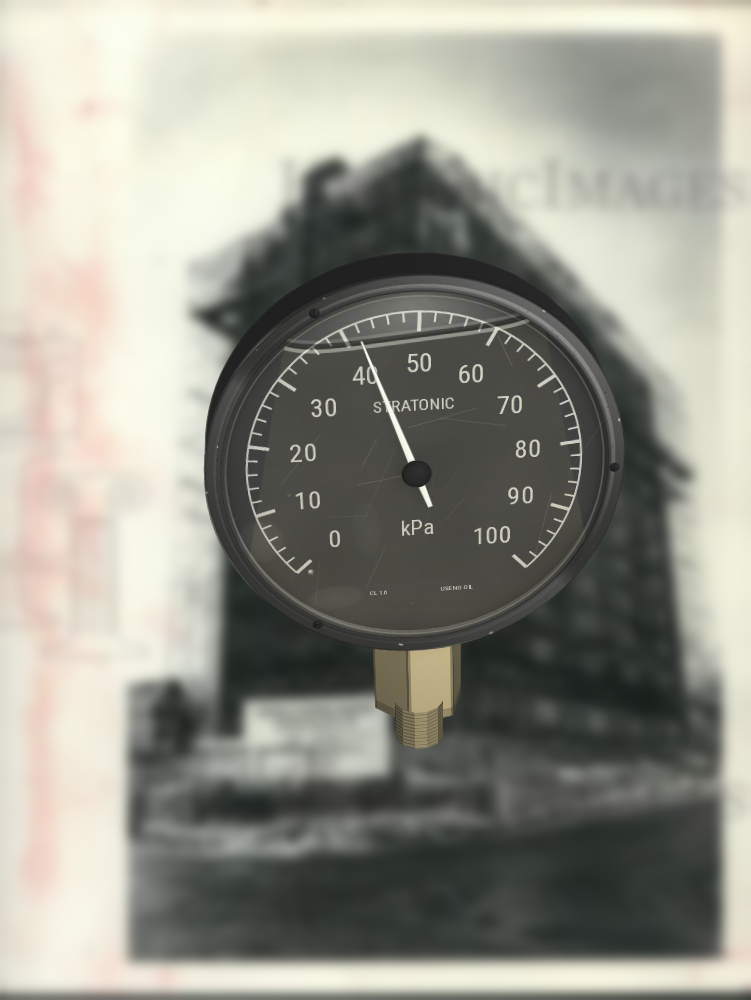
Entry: 42
